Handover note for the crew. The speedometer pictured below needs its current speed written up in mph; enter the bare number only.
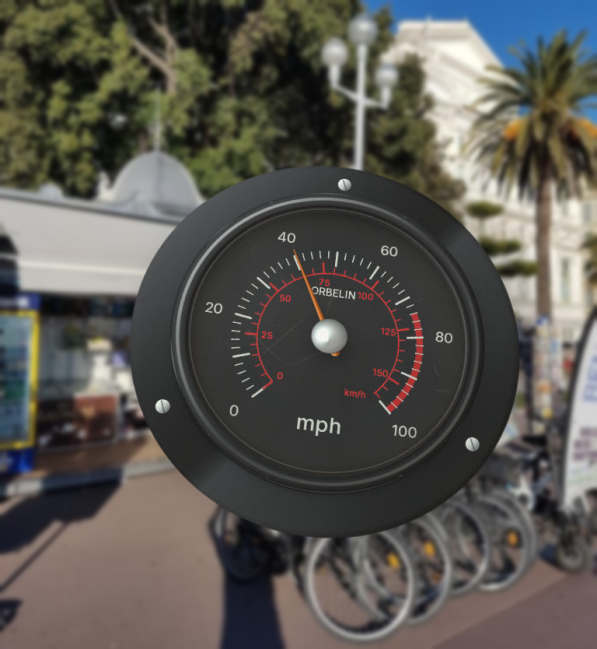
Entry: 40
